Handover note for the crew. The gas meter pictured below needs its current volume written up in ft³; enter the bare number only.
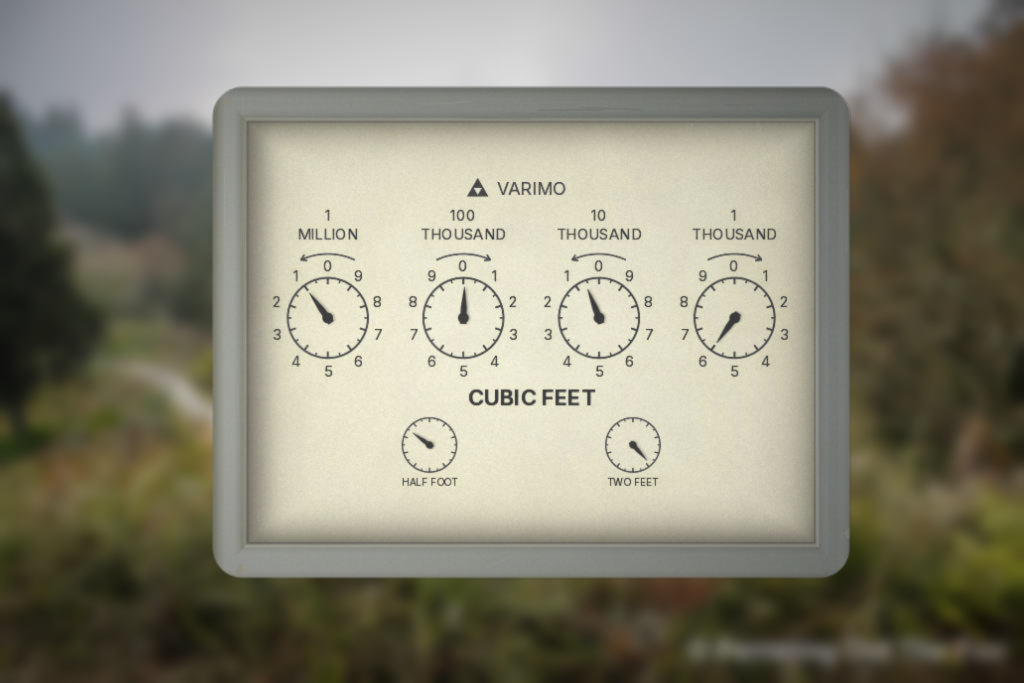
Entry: 100600
